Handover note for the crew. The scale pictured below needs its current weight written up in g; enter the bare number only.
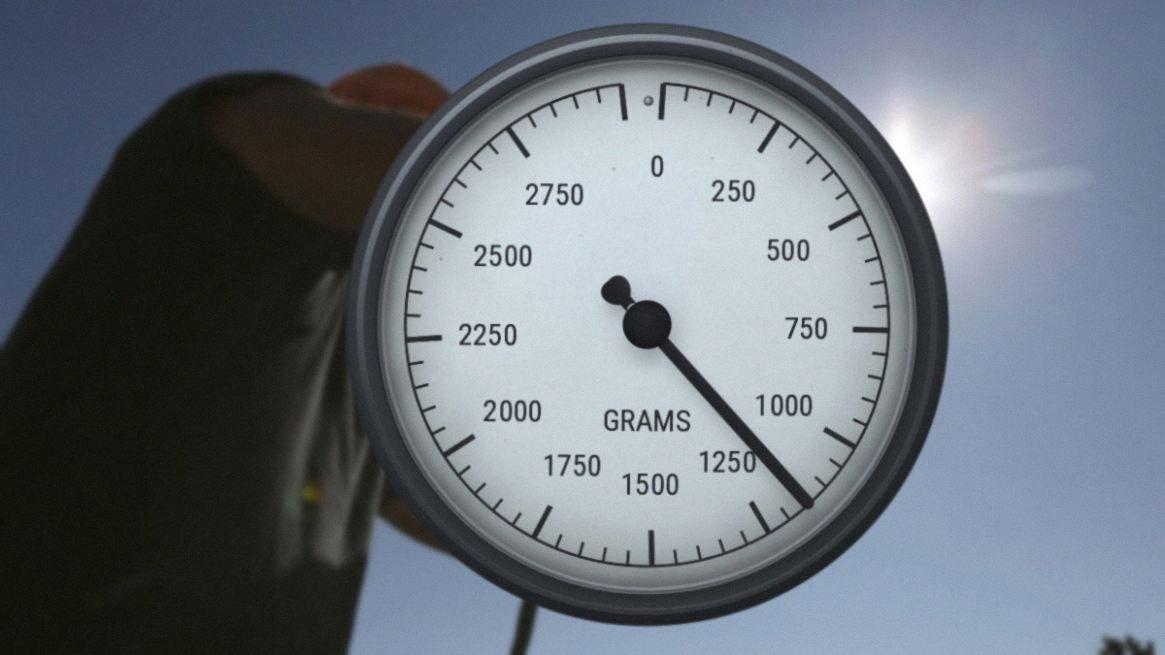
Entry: 1150
